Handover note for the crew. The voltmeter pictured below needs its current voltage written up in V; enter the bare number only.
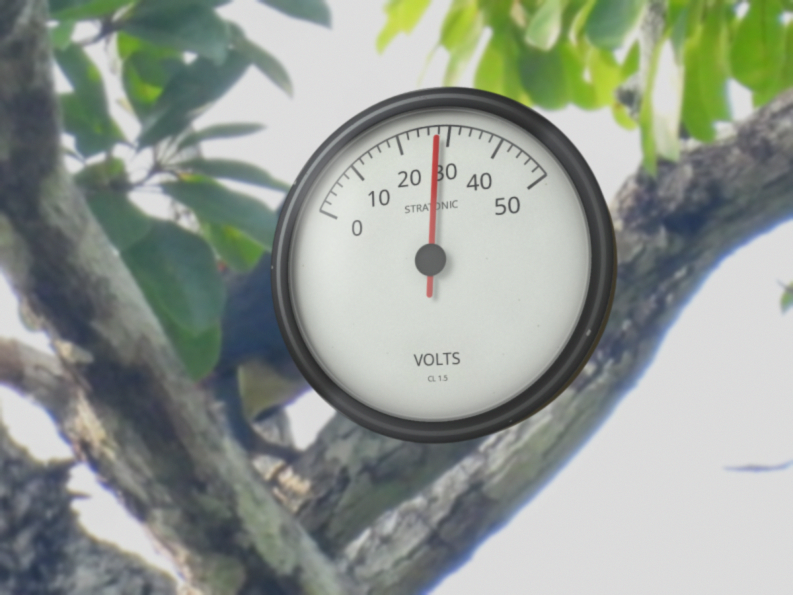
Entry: 28
